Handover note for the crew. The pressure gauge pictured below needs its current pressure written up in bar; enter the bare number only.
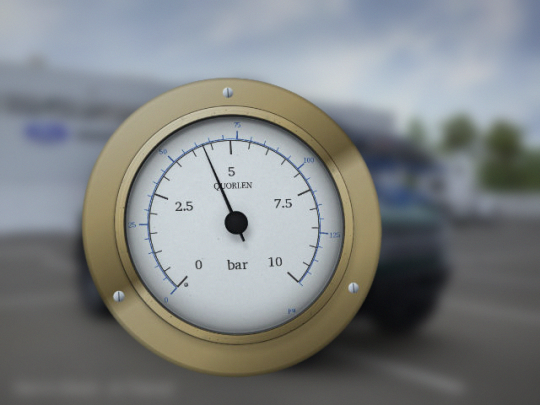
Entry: 4.25
